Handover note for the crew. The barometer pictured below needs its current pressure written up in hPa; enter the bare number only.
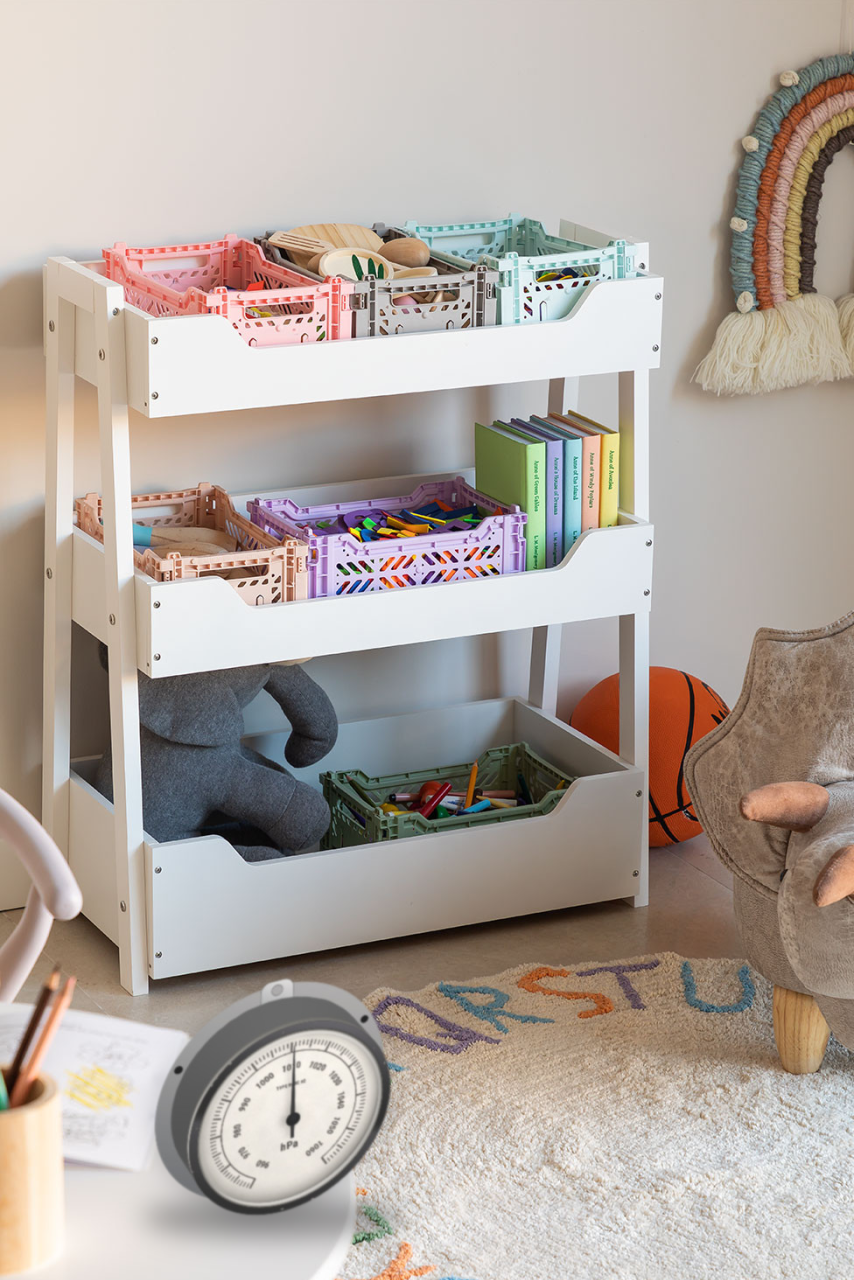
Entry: 1010
